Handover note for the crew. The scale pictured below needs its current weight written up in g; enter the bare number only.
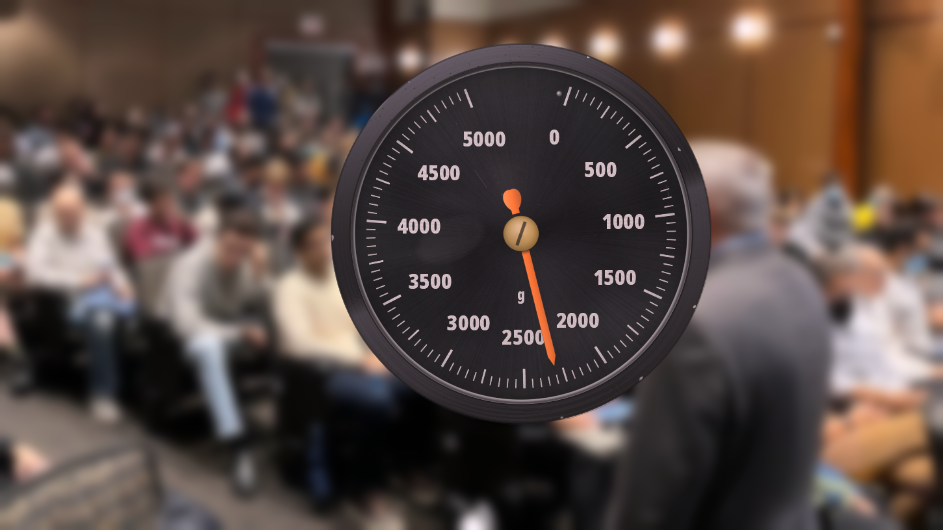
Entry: 2300
